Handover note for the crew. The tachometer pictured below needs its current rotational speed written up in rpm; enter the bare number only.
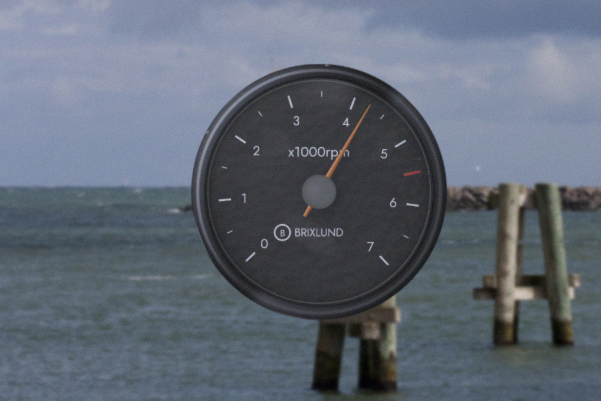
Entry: 4250
